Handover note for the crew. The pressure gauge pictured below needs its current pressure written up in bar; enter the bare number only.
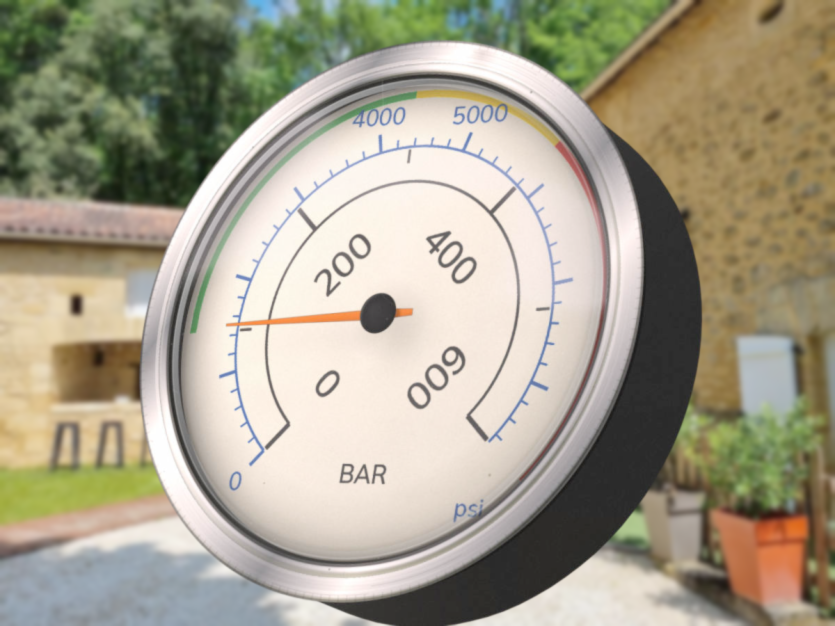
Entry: 100
